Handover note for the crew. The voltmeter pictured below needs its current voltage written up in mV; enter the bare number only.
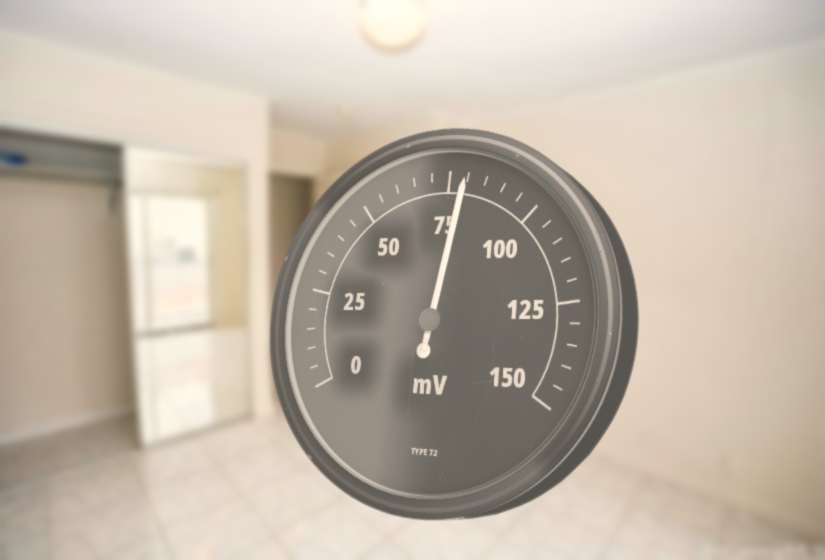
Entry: 80
